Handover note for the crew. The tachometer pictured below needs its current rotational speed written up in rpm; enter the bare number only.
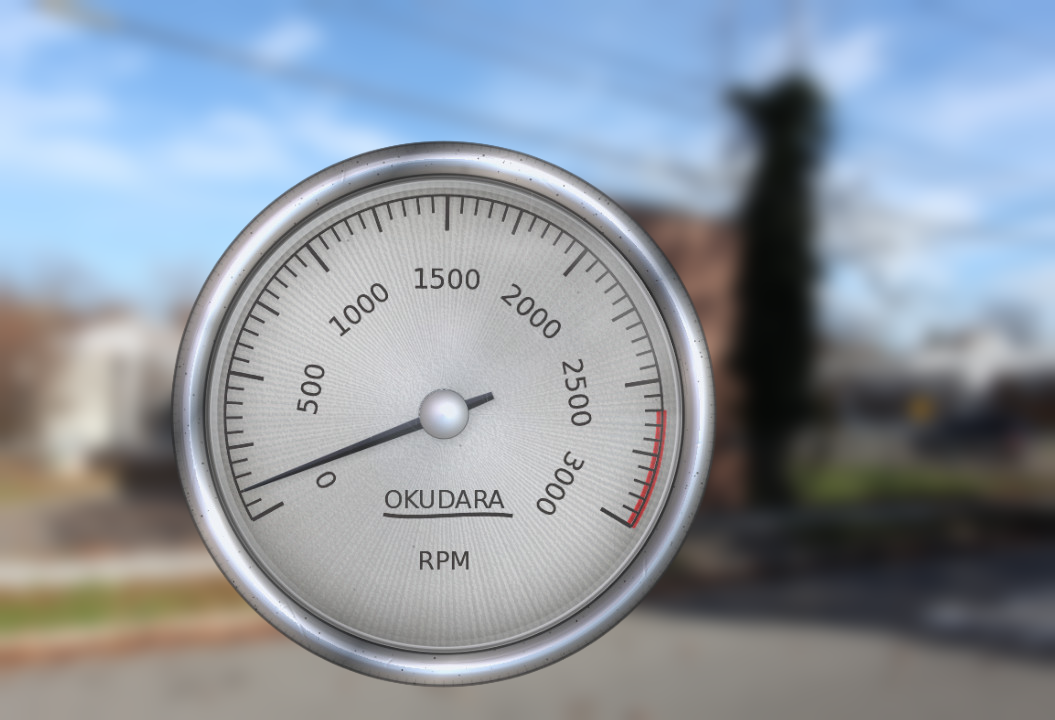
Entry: 100
